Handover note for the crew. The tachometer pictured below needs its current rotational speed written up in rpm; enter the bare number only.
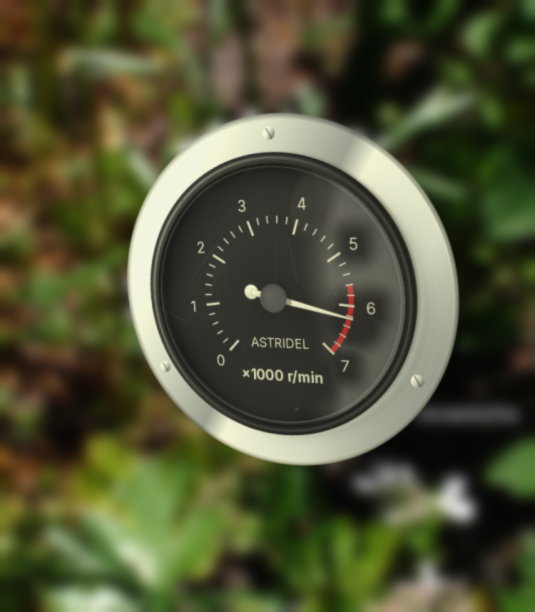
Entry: 6200
